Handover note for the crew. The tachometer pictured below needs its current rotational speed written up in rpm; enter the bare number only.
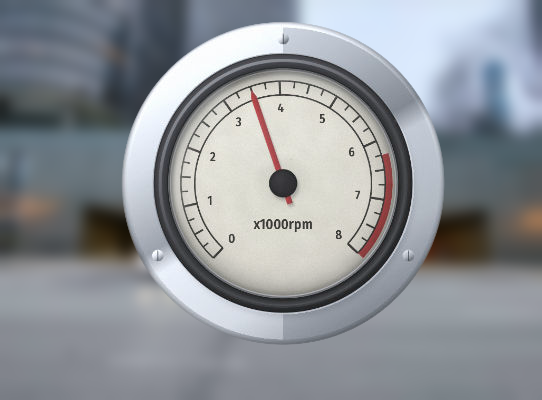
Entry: 3500
